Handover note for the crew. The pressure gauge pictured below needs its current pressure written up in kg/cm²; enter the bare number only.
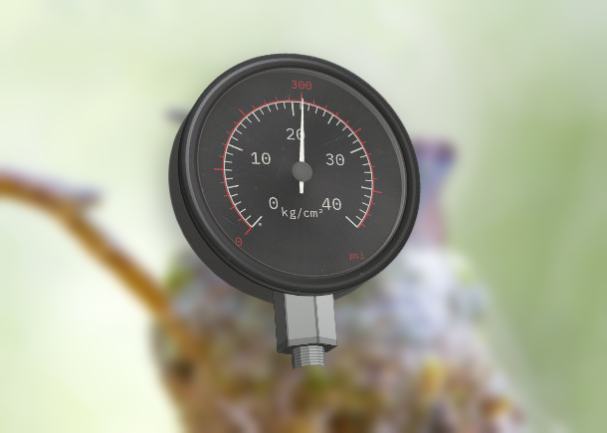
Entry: 21
